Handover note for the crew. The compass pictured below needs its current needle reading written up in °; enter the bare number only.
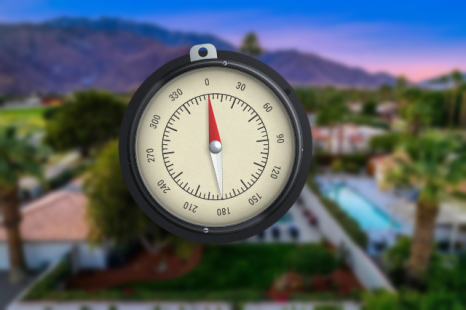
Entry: 0
